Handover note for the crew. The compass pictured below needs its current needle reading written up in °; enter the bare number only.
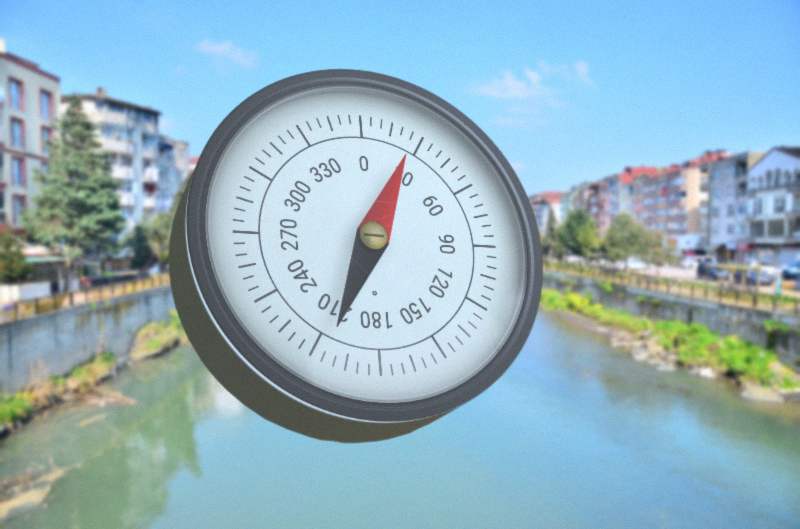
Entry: 25
